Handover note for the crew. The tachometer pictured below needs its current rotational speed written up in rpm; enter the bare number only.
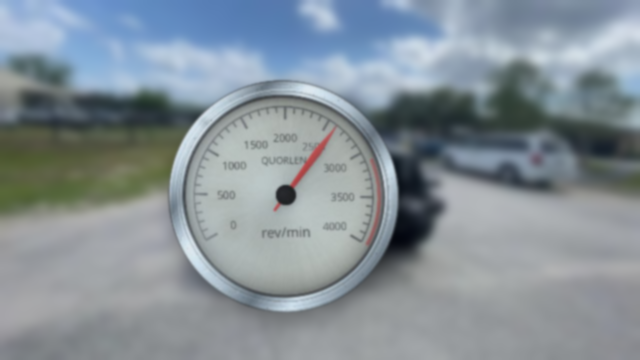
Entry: 2600
